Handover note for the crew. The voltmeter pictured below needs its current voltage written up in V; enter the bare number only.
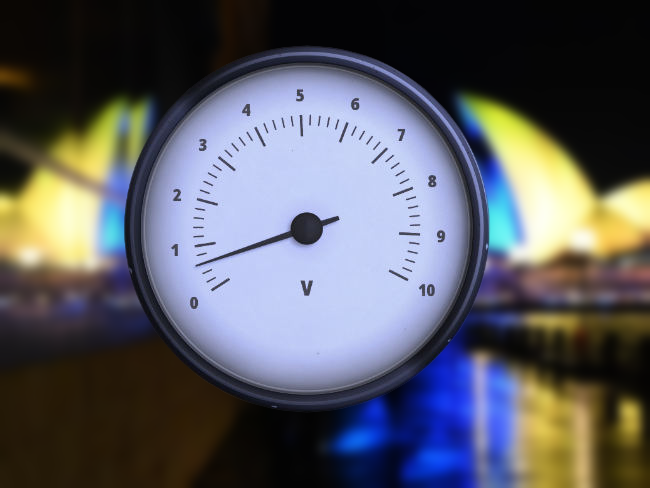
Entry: 0.6
